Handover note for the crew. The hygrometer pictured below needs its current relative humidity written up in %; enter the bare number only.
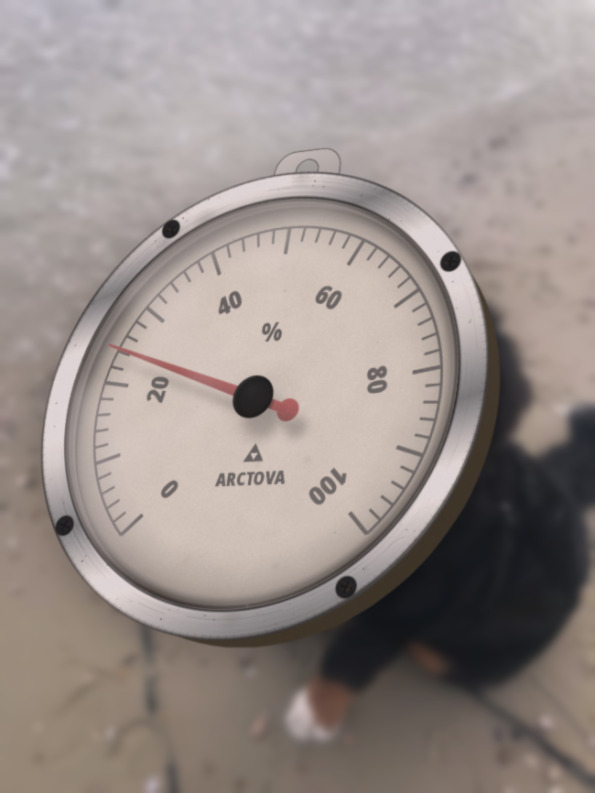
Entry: 24
